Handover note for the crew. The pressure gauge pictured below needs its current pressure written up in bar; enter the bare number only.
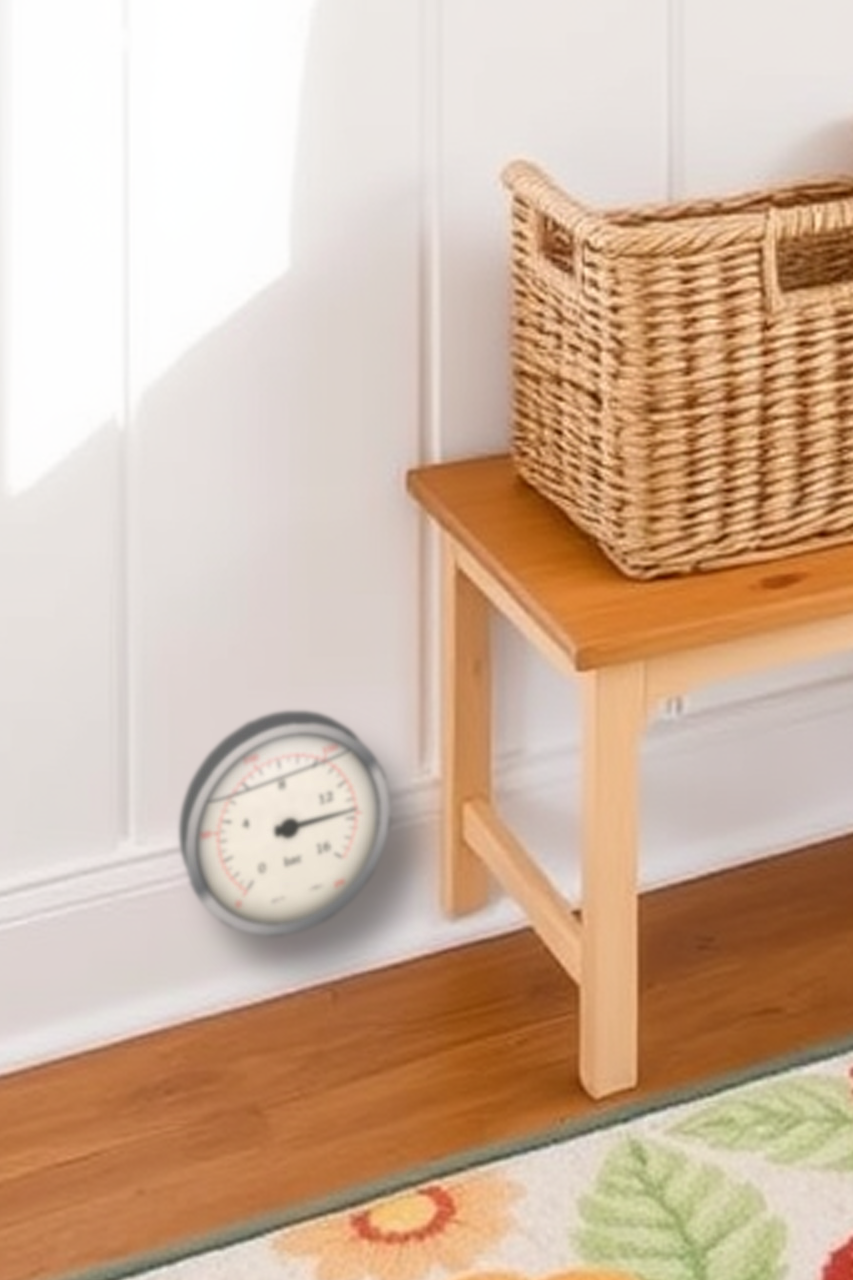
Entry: 13.5
